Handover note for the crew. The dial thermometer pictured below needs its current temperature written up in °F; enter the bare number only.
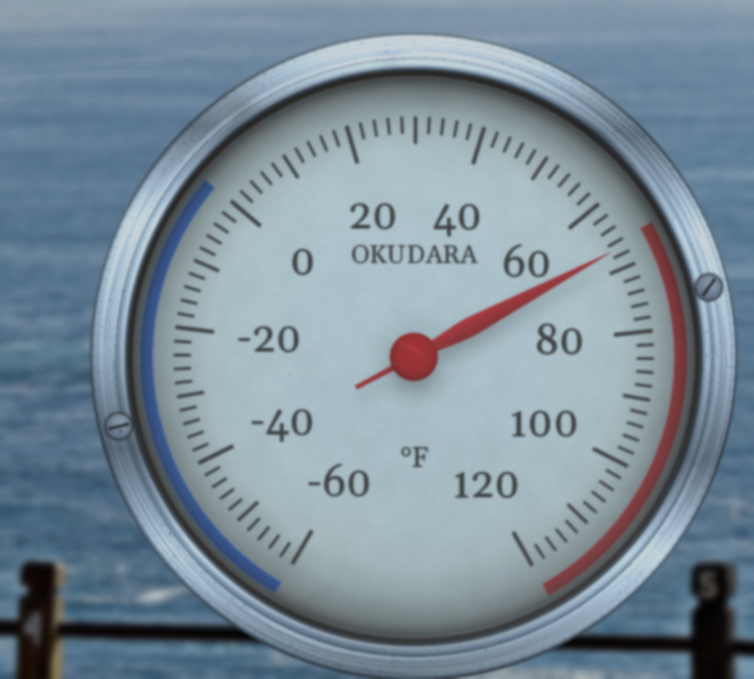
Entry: 67
